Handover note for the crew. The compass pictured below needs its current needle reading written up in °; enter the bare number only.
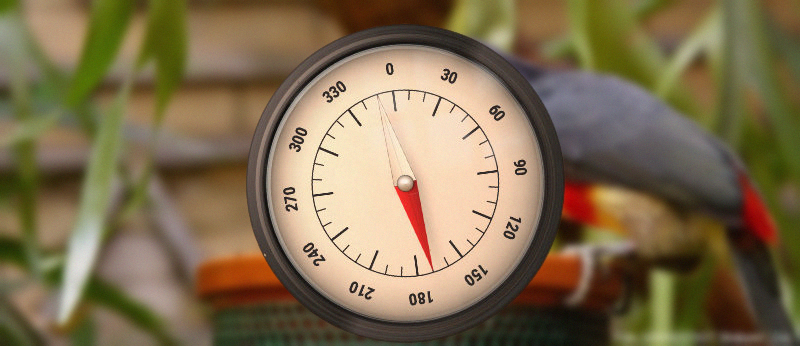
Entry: 170
